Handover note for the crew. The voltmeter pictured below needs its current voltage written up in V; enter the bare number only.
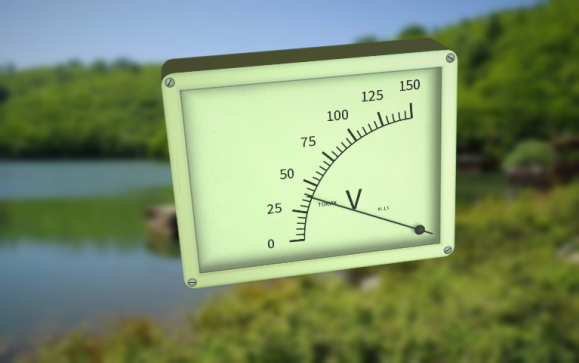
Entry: 40
